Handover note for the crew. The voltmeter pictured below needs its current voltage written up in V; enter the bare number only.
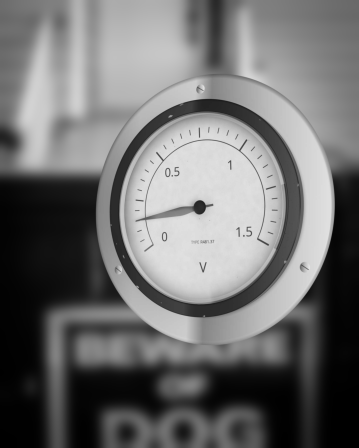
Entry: 0.15
